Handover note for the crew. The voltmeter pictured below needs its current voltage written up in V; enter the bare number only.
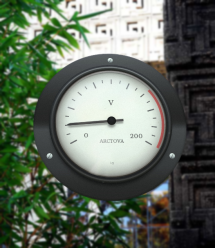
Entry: 20
